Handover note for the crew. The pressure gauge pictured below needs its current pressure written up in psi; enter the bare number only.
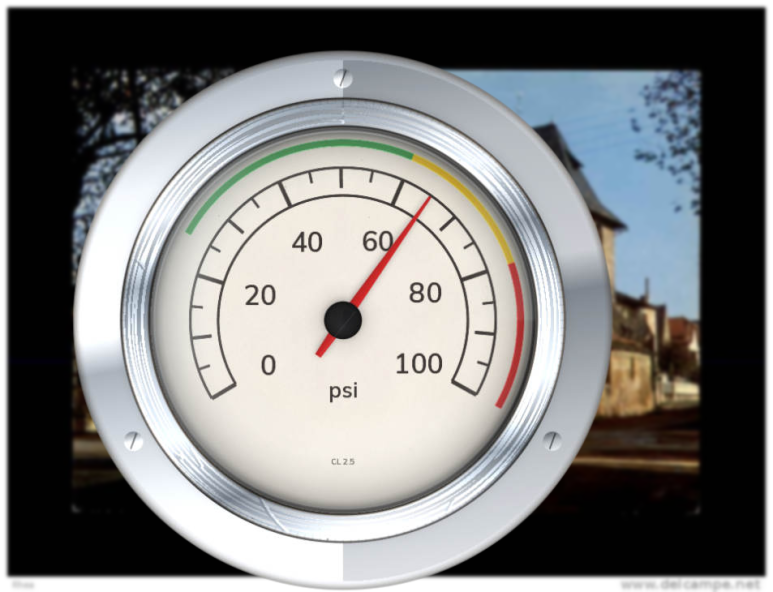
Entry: 65
